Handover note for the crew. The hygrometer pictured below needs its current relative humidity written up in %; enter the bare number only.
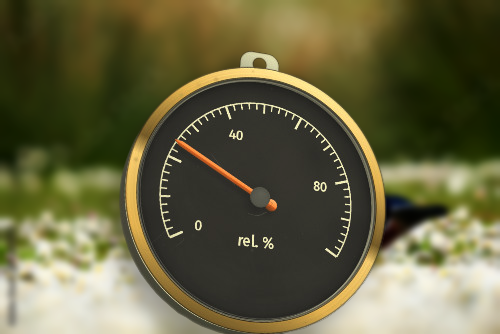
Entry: 24
